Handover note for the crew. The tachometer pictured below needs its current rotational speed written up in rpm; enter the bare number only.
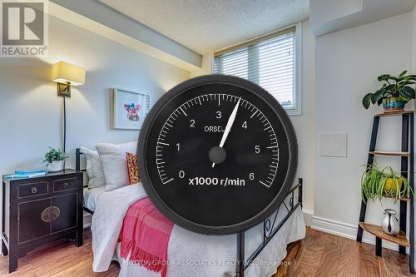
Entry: 3500
